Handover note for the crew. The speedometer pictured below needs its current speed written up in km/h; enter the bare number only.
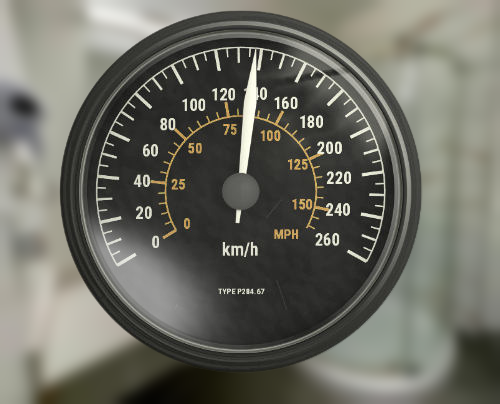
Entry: 137.5
